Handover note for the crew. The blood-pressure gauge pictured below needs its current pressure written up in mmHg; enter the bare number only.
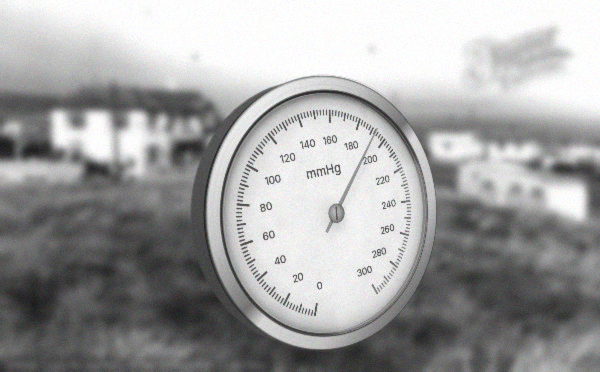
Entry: 190
